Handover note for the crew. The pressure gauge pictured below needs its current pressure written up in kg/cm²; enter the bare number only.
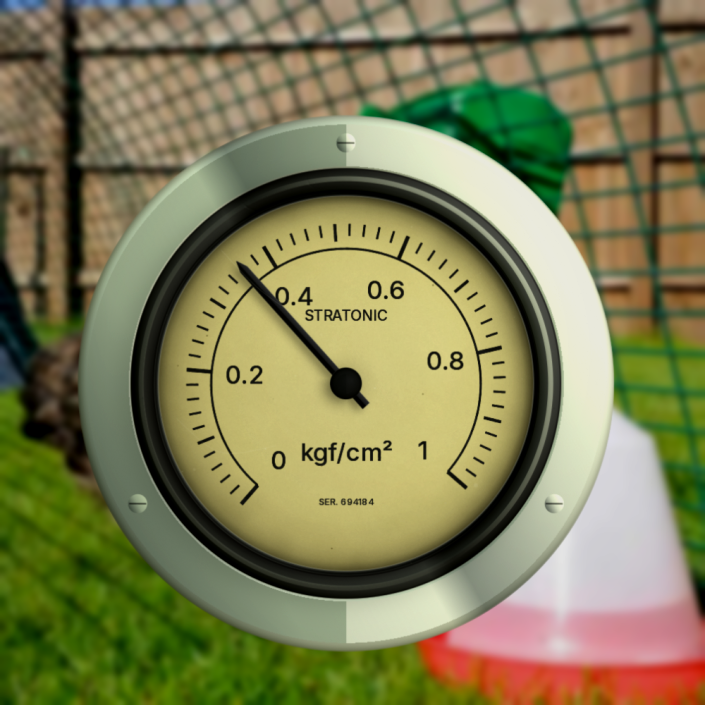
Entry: 0.36
